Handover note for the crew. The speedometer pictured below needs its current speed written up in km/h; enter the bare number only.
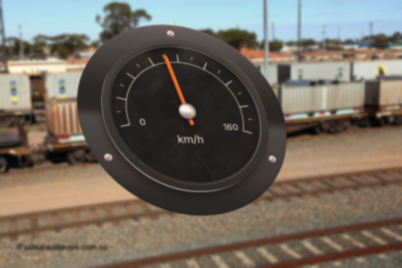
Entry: 70
